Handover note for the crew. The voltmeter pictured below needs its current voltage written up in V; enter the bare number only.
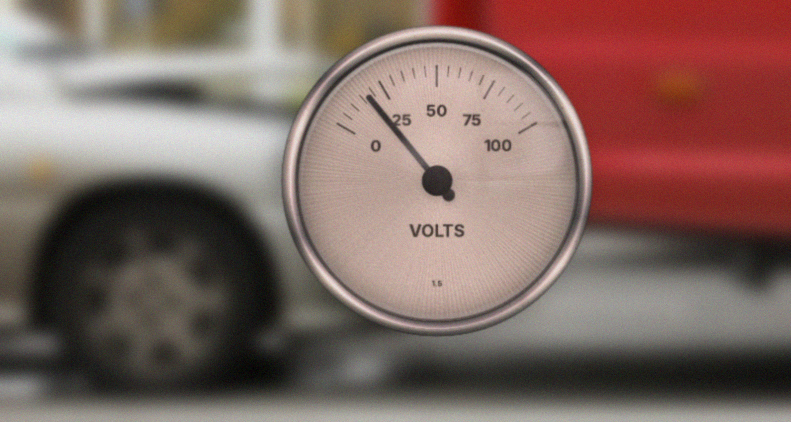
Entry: 17.5
